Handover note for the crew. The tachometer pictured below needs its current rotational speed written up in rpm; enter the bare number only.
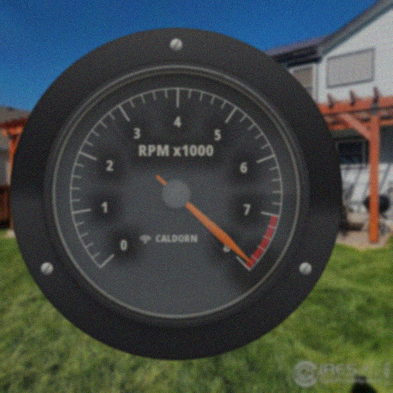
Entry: 7900
